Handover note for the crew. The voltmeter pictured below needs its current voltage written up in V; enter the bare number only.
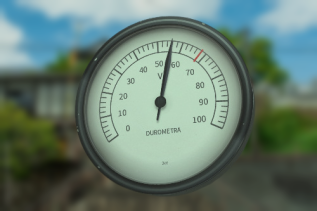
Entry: 56
